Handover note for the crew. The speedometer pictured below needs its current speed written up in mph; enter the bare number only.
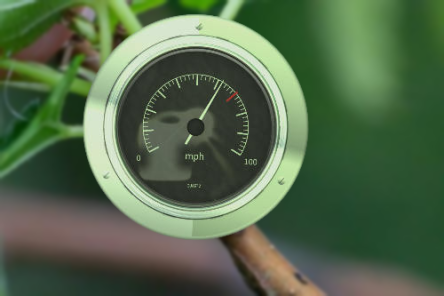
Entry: 62
